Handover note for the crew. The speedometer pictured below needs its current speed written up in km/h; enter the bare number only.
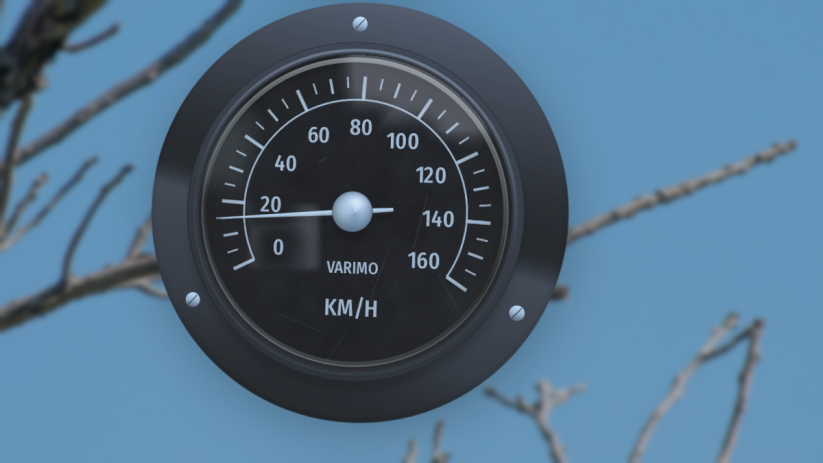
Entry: 15
